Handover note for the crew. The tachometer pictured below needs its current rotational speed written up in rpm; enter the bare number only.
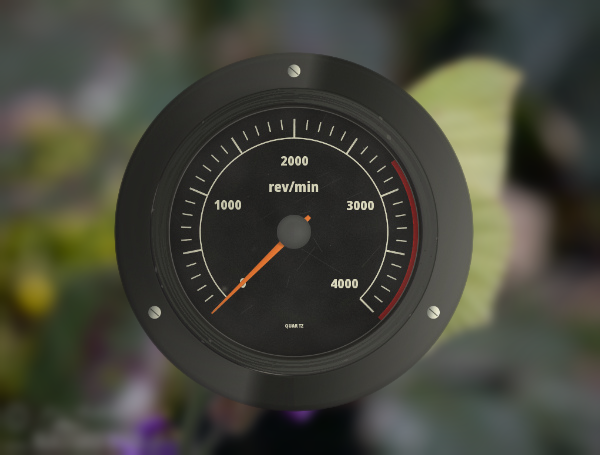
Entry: 0
